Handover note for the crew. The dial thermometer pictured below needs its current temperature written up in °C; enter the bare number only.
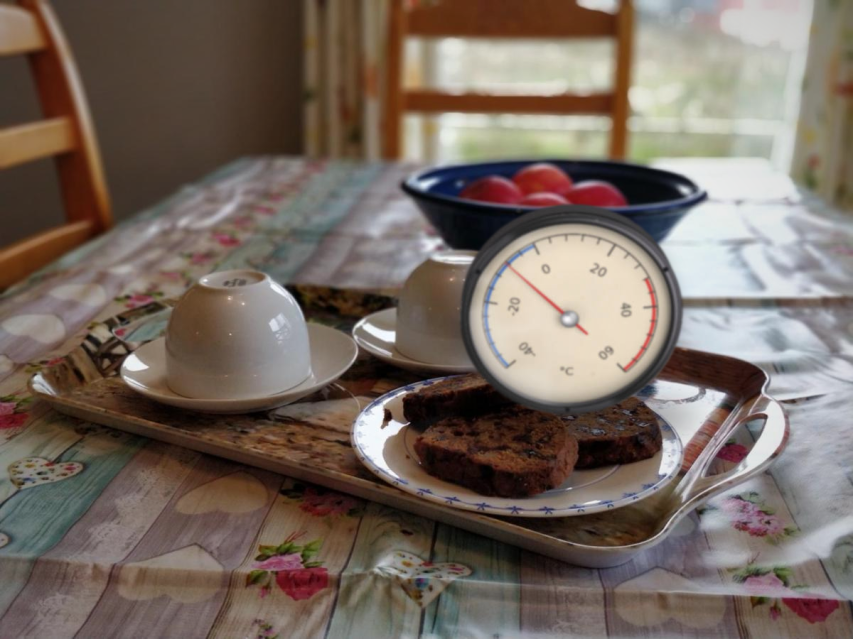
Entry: -8
